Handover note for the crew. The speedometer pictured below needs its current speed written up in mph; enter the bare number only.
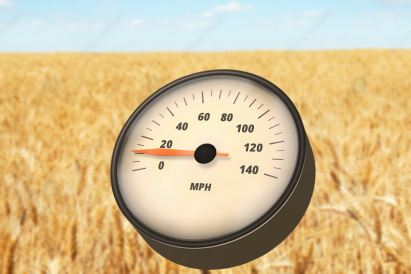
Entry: 10
